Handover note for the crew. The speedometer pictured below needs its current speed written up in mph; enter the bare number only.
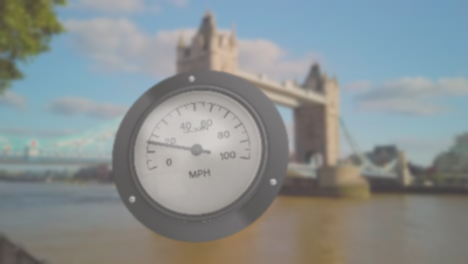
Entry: 15
